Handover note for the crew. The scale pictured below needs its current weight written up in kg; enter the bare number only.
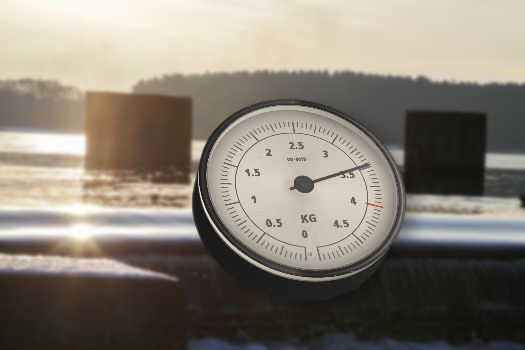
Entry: 3.5
